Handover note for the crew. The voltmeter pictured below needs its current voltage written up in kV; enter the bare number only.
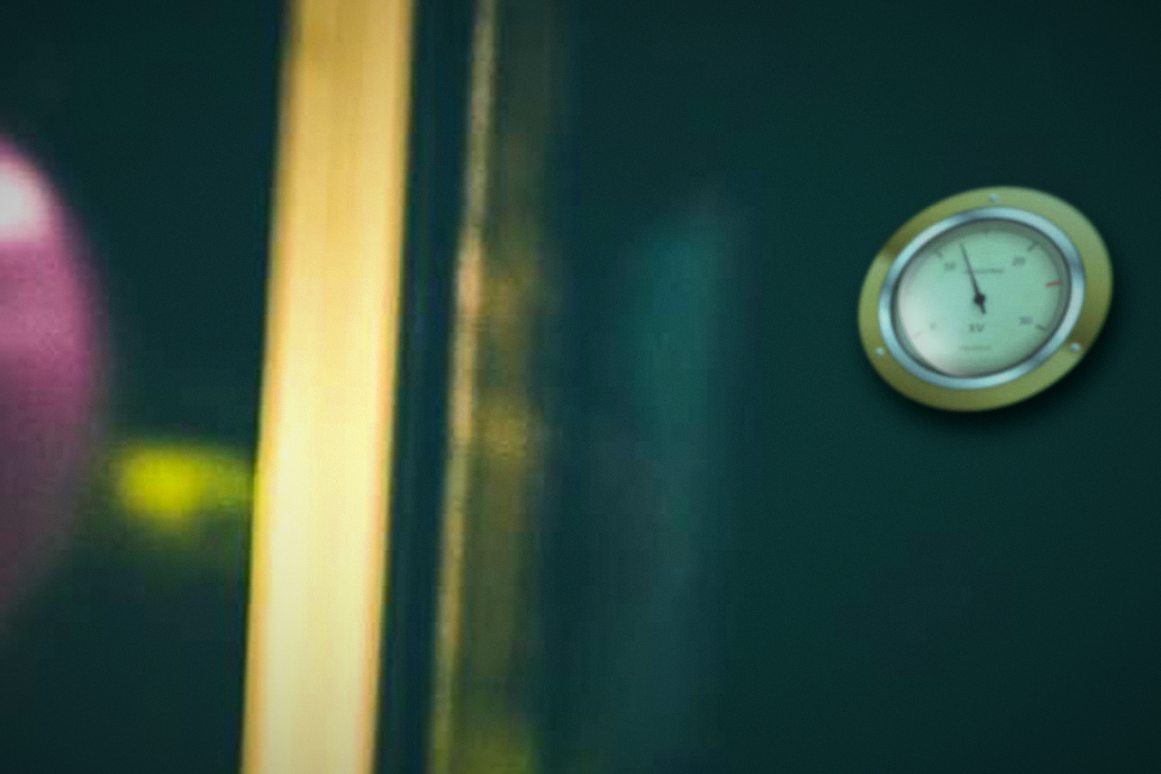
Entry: 12.5
